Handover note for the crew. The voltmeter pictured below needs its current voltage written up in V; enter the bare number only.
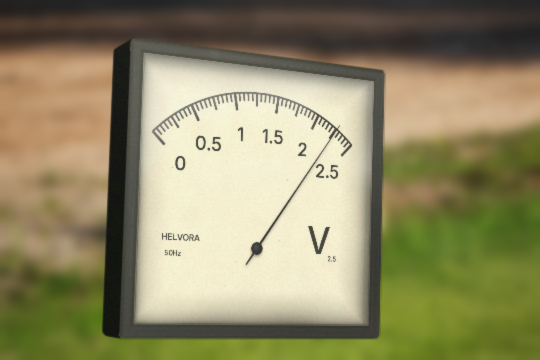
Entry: 2.25
